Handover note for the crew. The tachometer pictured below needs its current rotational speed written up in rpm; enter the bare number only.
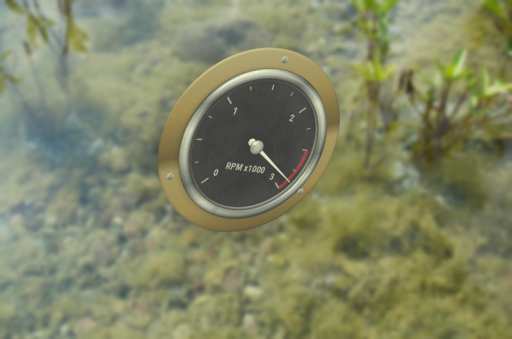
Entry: 2875
